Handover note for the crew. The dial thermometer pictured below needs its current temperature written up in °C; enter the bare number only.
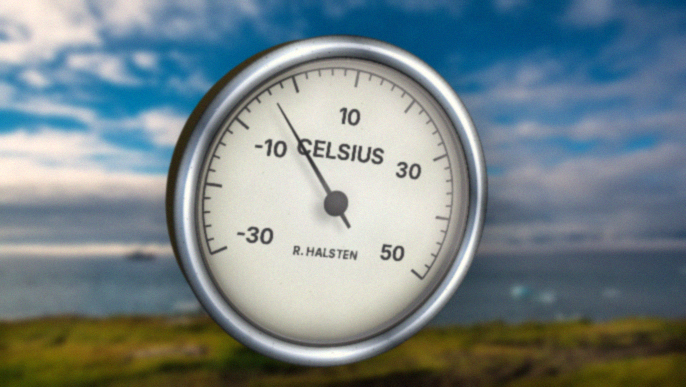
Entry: -4
